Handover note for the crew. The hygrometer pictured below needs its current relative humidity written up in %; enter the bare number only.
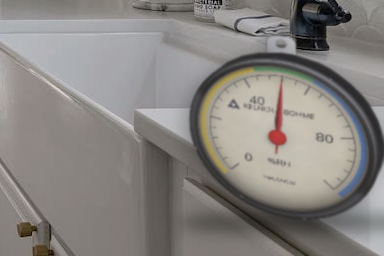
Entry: 52
